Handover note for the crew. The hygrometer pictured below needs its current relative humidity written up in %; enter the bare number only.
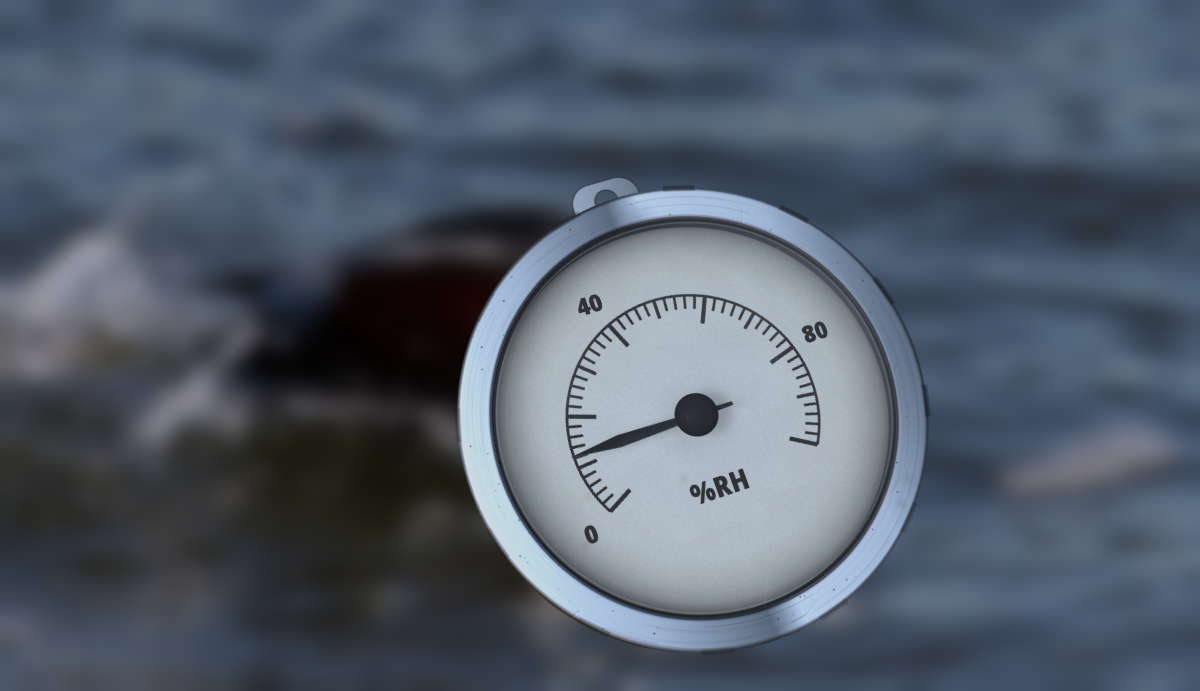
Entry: 12
